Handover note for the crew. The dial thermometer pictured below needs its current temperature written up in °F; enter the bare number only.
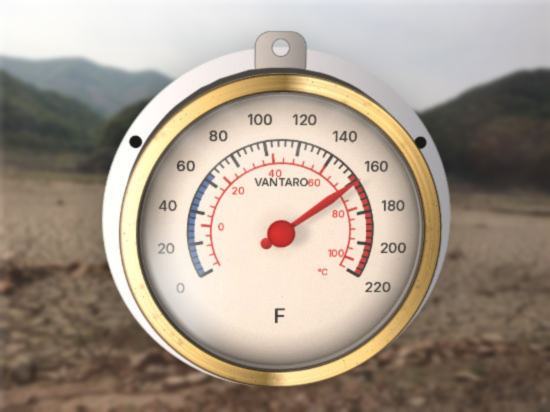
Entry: 160
